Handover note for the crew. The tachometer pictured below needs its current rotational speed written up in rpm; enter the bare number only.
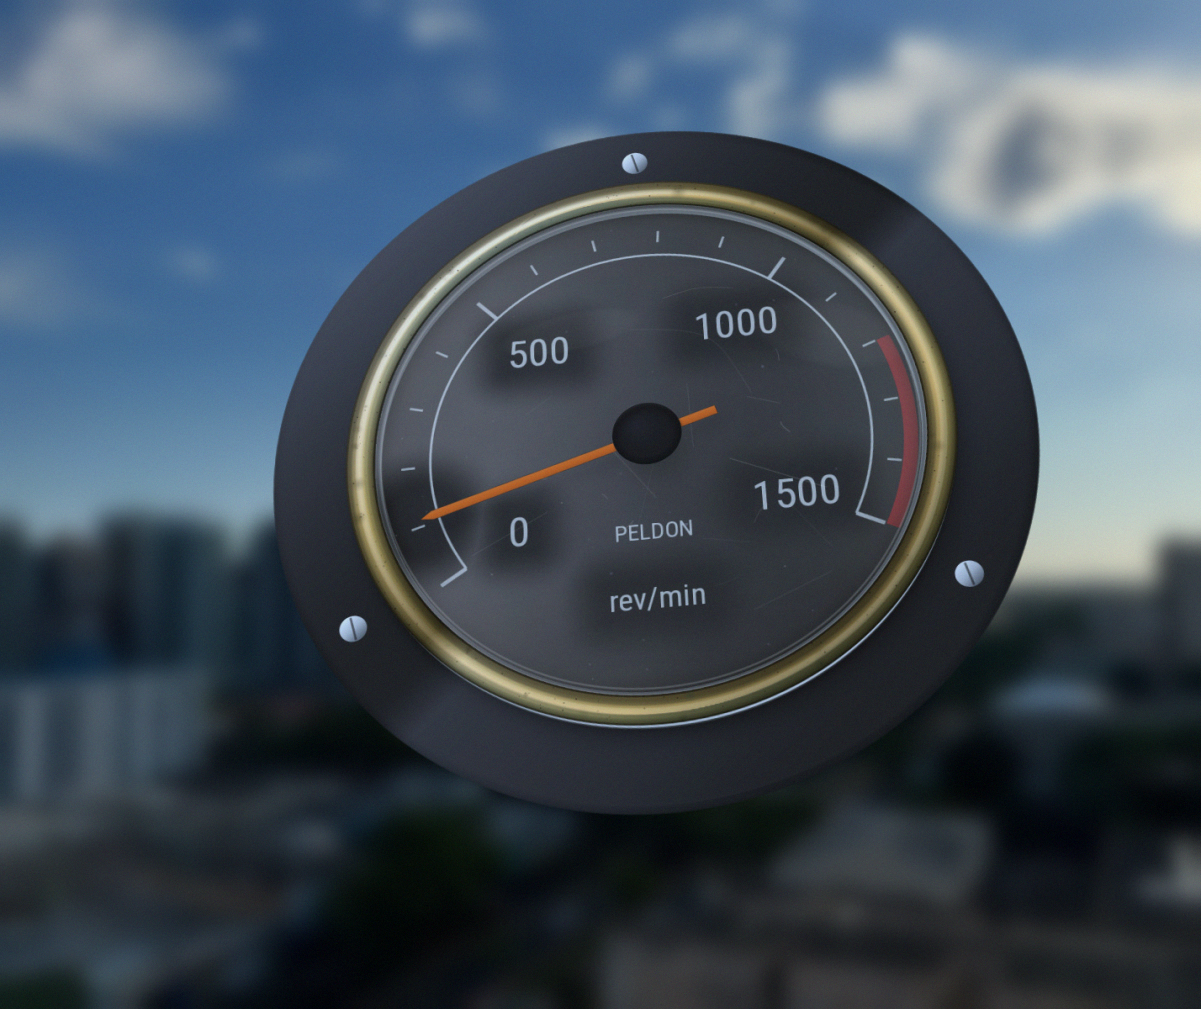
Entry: 100
